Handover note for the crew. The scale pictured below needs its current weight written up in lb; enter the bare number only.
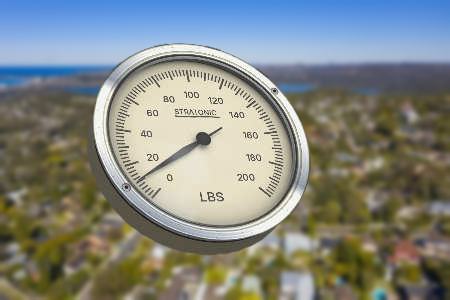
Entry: 10
